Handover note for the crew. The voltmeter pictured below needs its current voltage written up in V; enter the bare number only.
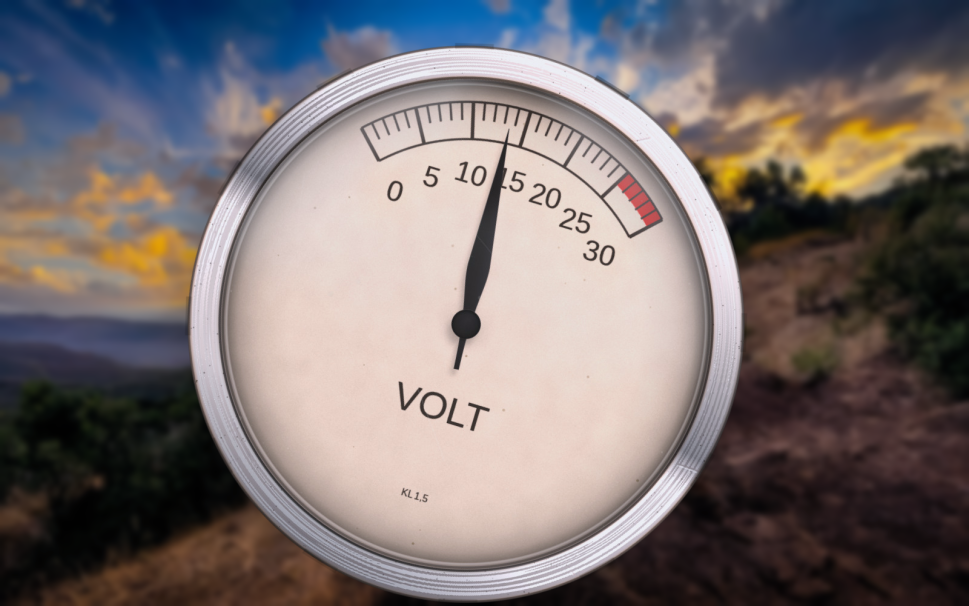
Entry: 13.5
